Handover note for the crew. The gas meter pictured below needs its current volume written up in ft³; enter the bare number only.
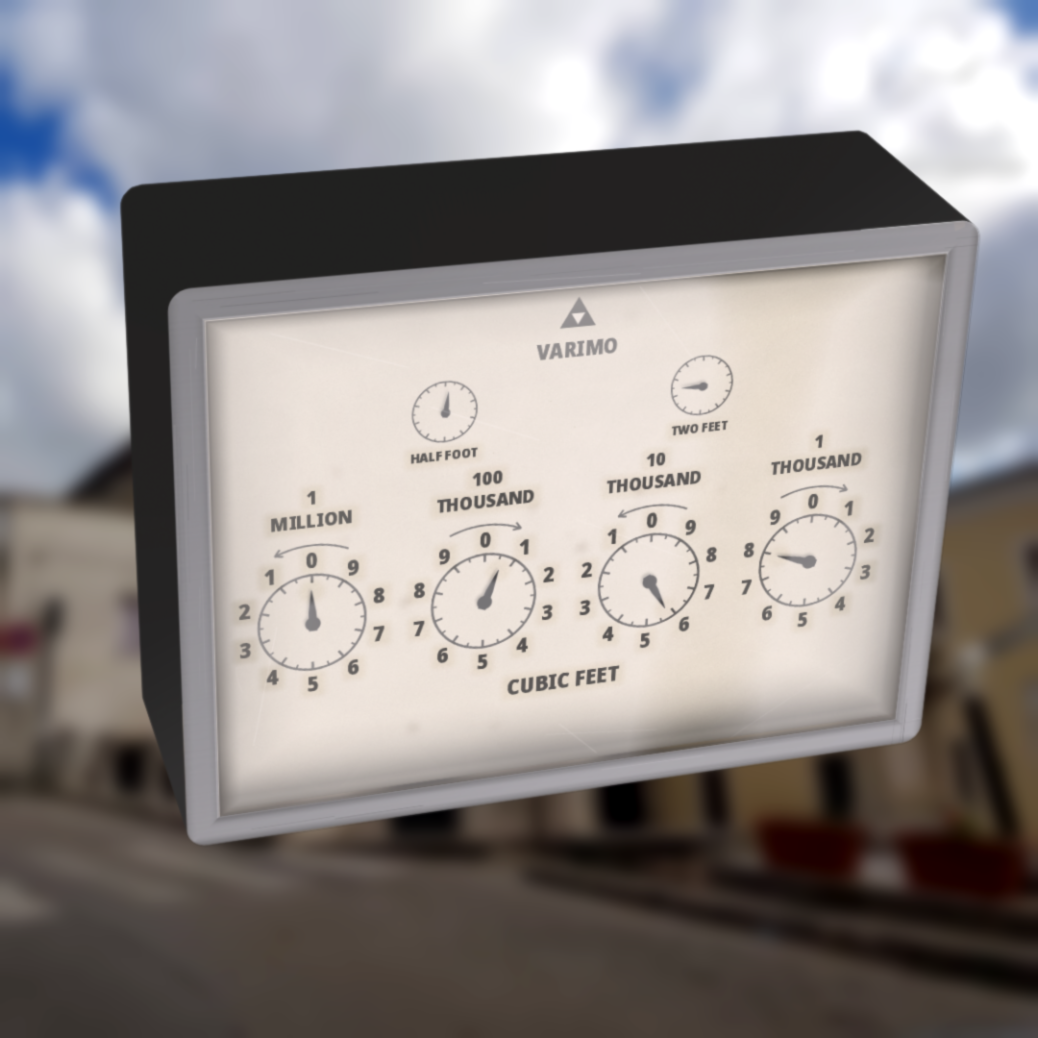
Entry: 5800
